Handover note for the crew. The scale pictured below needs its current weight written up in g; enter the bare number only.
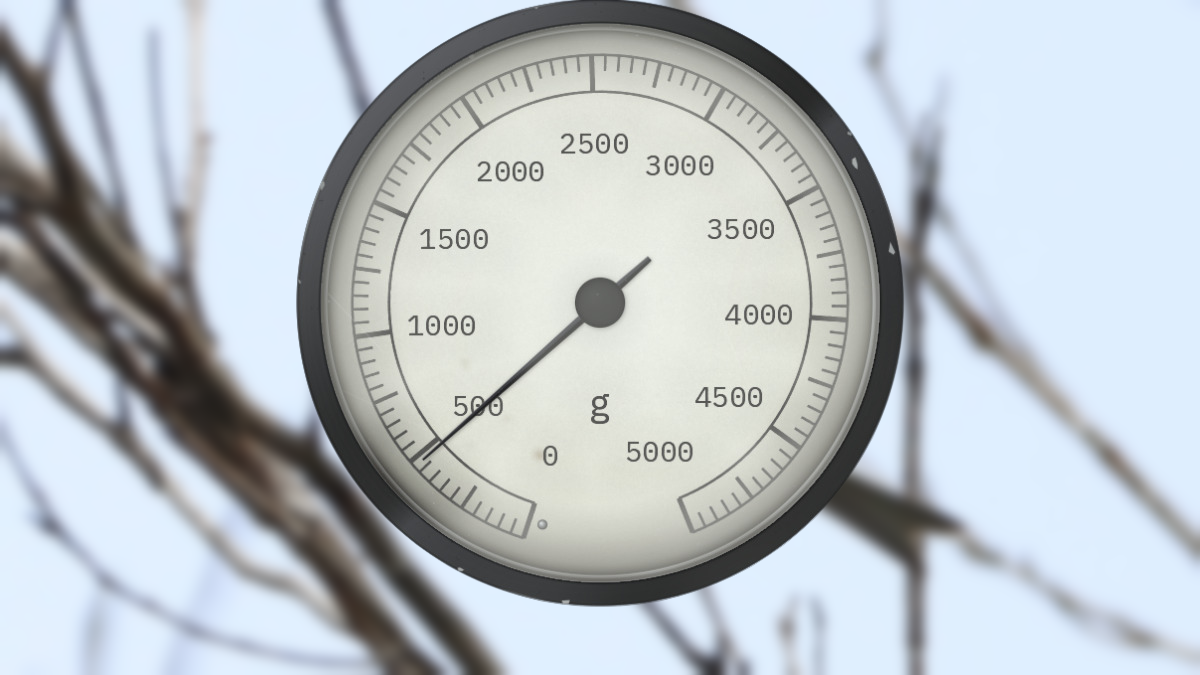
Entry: 475
